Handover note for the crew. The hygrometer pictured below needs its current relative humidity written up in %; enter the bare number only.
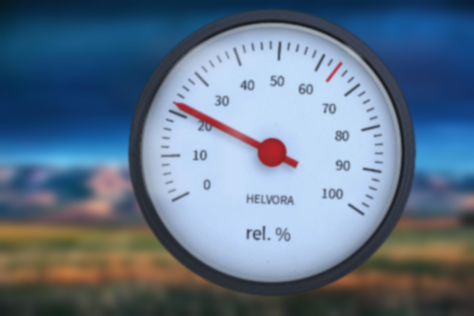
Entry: 22
